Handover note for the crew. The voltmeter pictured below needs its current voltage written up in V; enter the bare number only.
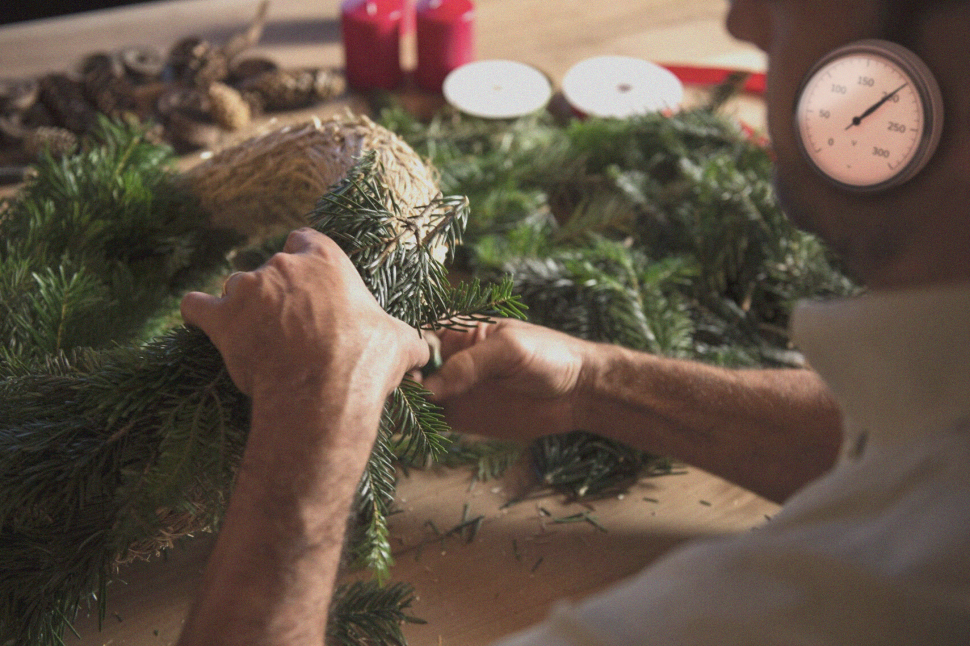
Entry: 200
